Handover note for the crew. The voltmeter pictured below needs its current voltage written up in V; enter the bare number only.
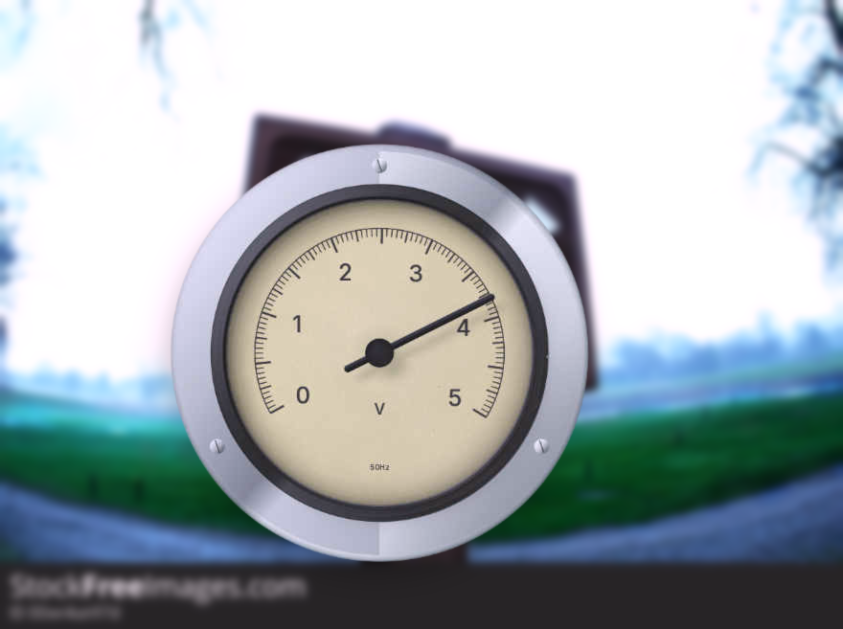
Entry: 3.8
